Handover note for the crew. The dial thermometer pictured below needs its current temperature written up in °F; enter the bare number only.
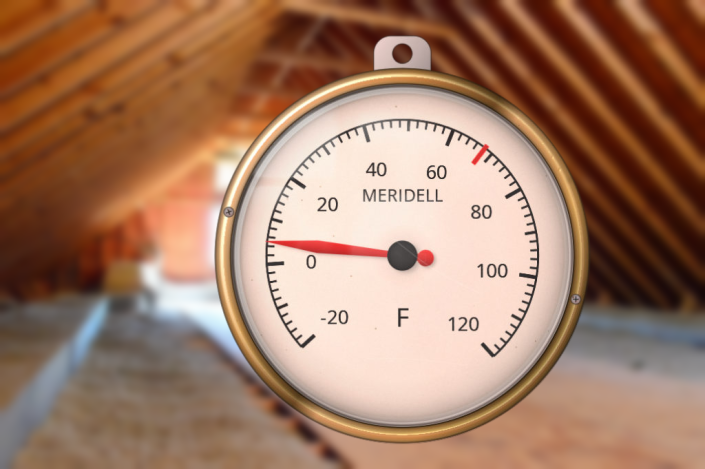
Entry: 5
